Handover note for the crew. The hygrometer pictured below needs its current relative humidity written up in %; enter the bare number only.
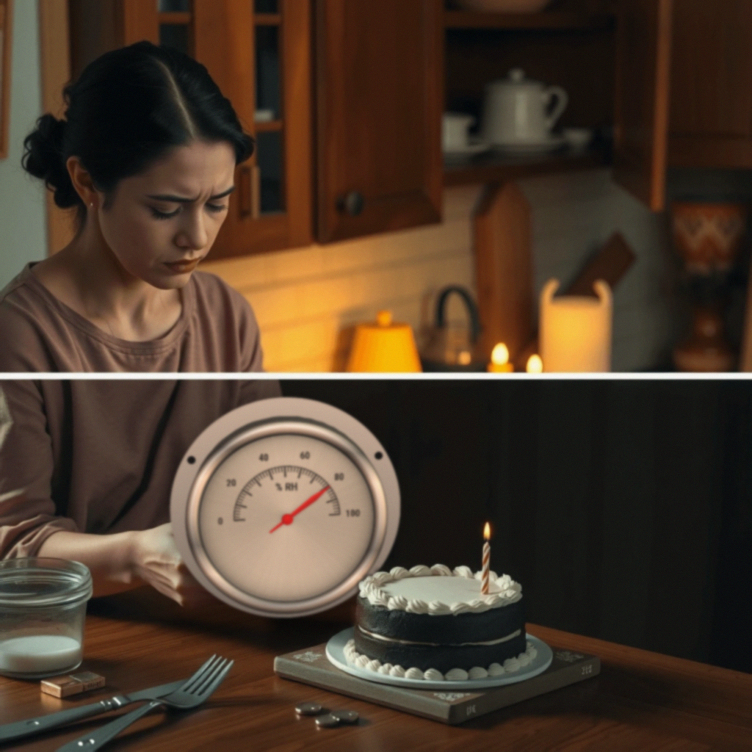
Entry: 80
